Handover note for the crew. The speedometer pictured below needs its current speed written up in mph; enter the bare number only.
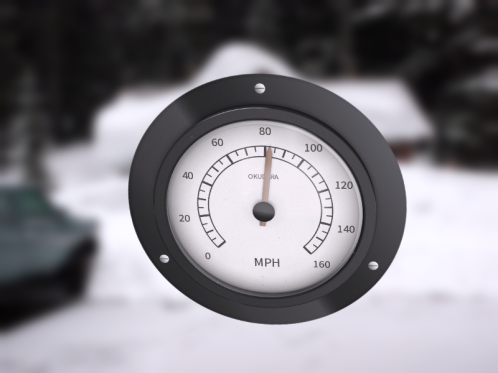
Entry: 82.5
